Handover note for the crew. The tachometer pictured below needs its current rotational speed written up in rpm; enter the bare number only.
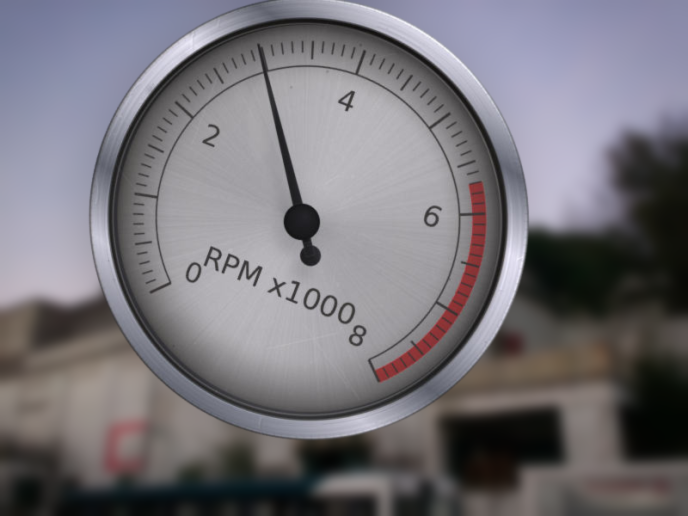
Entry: 3000
